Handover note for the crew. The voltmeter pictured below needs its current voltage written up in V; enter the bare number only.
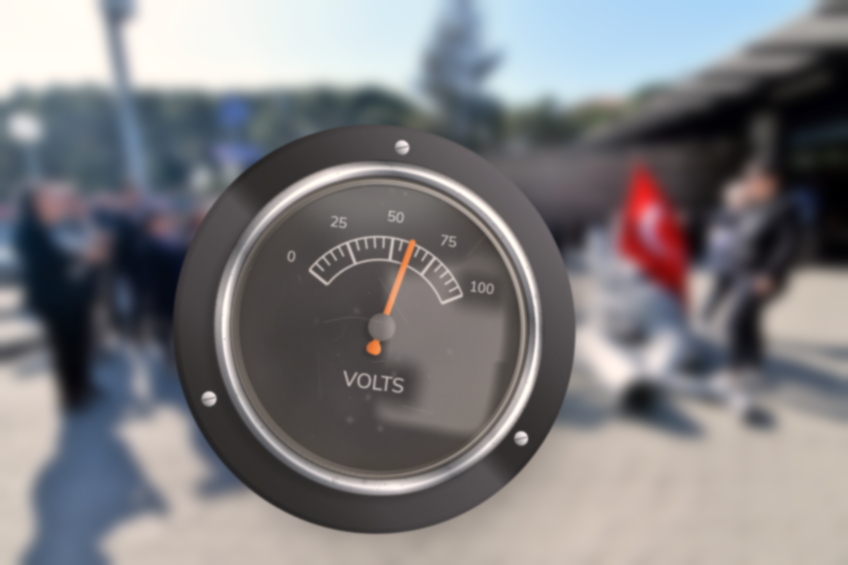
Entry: 60
